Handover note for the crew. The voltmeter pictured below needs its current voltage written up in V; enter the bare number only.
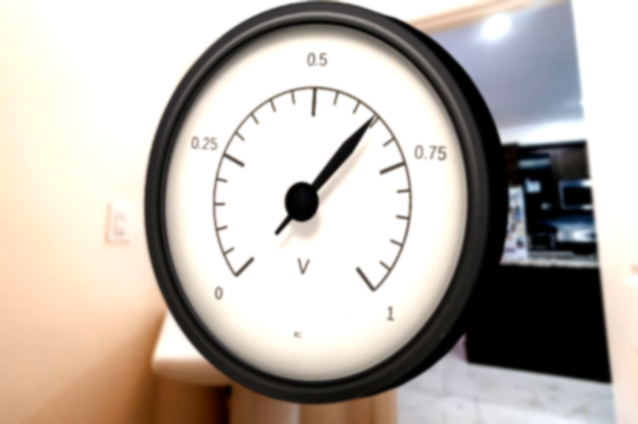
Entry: 0.65
